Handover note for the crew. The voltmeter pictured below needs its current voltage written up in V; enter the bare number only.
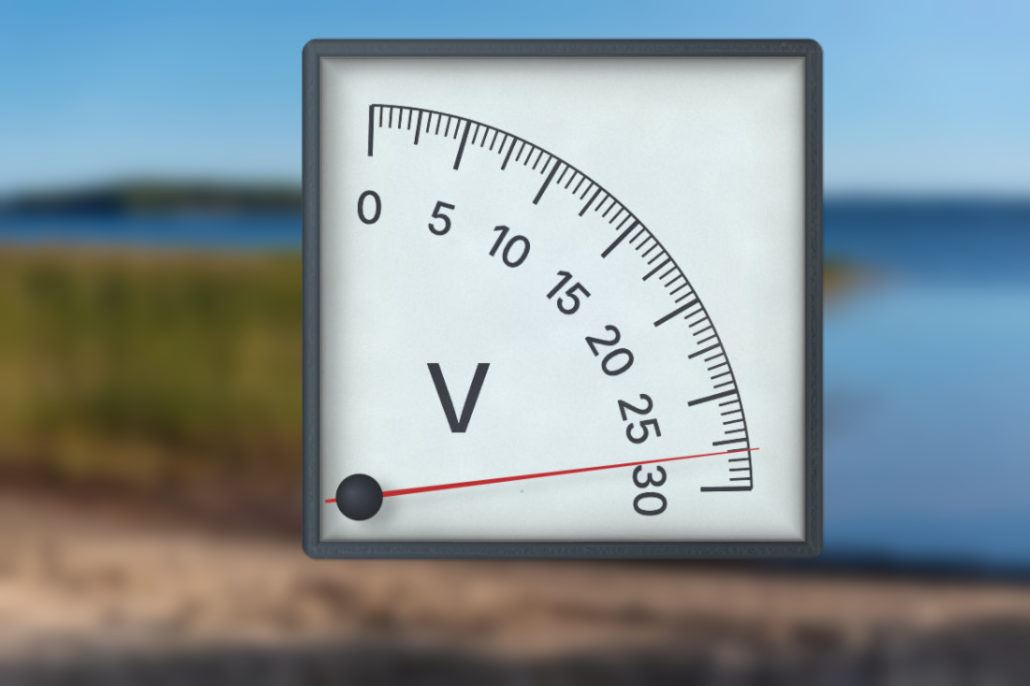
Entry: 28
